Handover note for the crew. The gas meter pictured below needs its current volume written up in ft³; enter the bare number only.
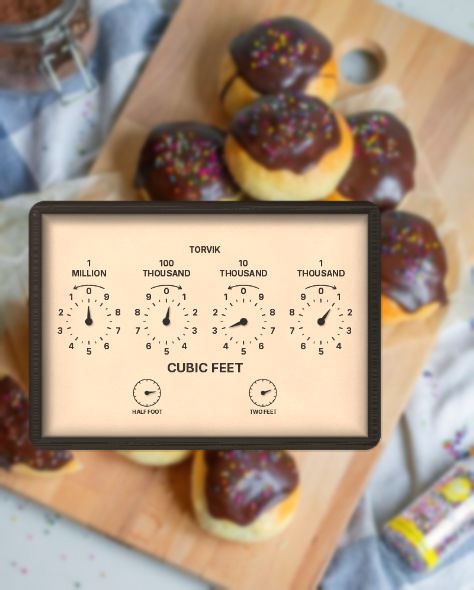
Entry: 3100
